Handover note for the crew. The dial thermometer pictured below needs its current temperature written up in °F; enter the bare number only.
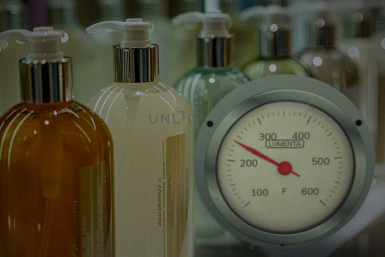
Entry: 240
